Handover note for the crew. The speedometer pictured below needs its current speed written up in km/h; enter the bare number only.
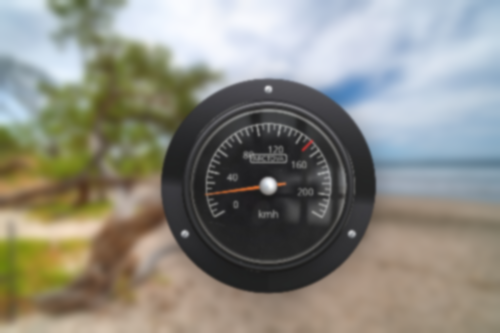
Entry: 20
